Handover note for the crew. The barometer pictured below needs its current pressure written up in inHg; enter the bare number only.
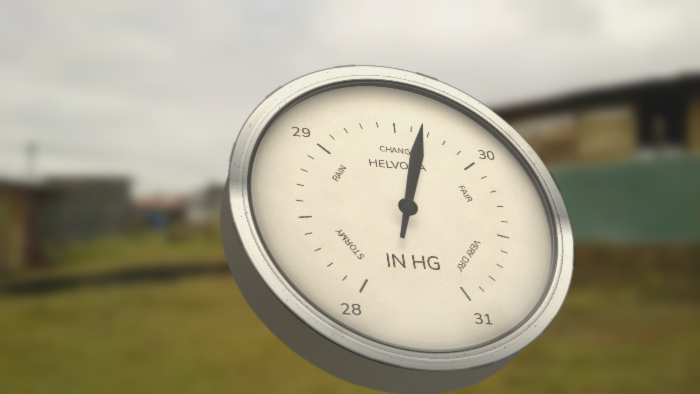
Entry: 29.65
